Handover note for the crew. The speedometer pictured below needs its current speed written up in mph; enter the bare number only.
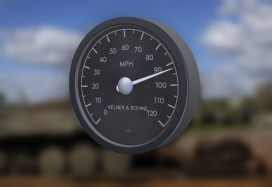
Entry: 92.5
